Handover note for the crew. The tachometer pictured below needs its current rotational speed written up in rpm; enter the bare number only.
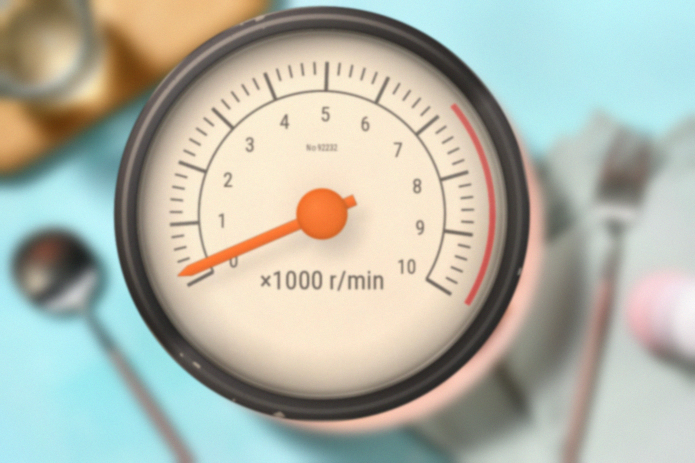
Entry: 200
